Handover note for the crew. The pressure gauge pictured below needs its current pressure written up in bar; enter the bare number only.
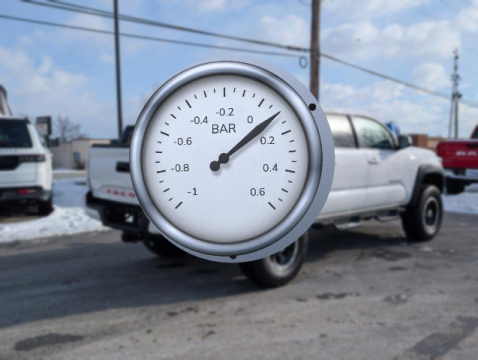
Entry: 0.1
